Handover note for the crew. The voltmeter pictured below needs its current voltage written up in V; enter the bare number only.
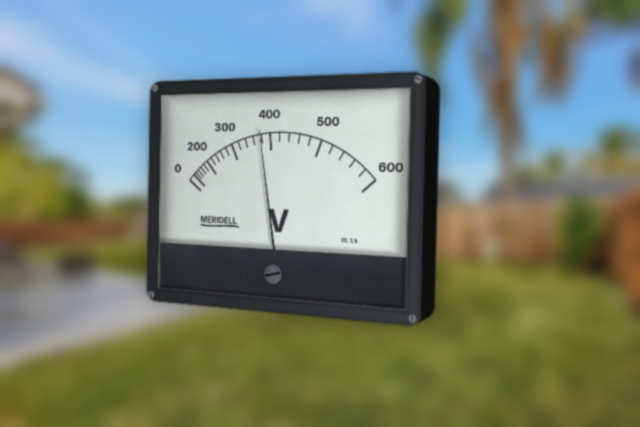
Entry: 380
